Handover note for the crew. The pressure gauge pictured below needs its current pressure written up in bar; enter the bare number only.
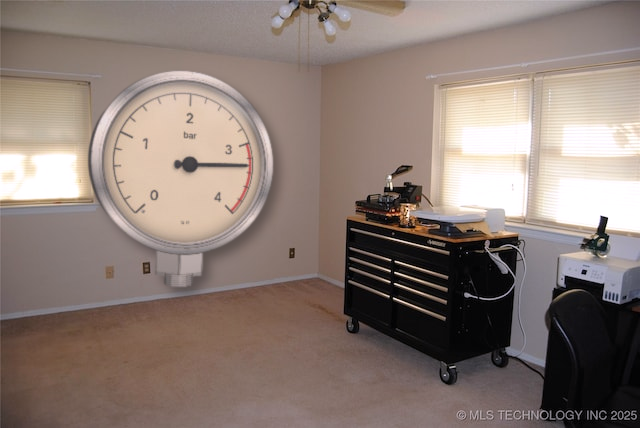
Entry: 3.3
